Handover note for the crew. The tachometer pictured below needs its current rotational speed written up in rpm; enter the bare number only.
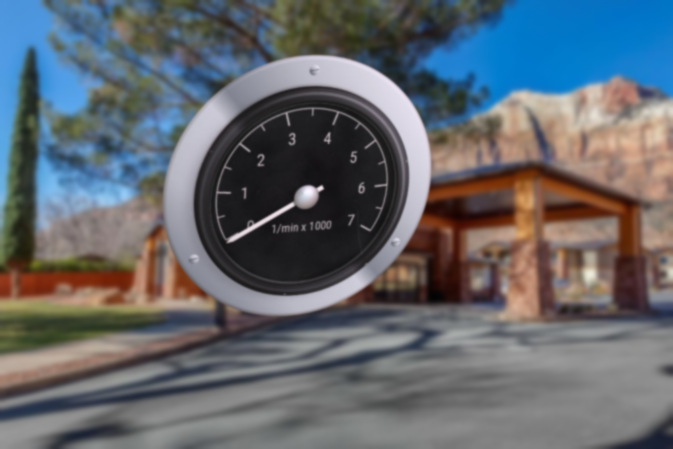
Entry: 0
